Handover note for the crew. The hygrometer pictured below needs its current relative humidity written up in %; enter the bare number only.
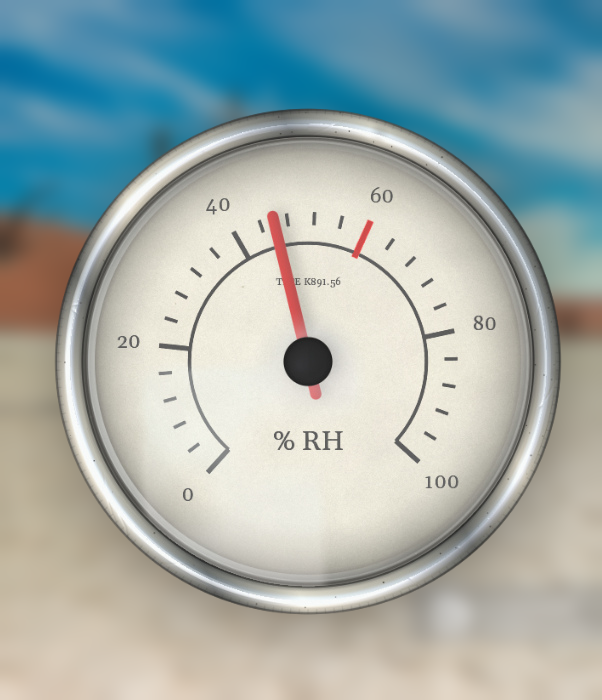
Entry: 46
